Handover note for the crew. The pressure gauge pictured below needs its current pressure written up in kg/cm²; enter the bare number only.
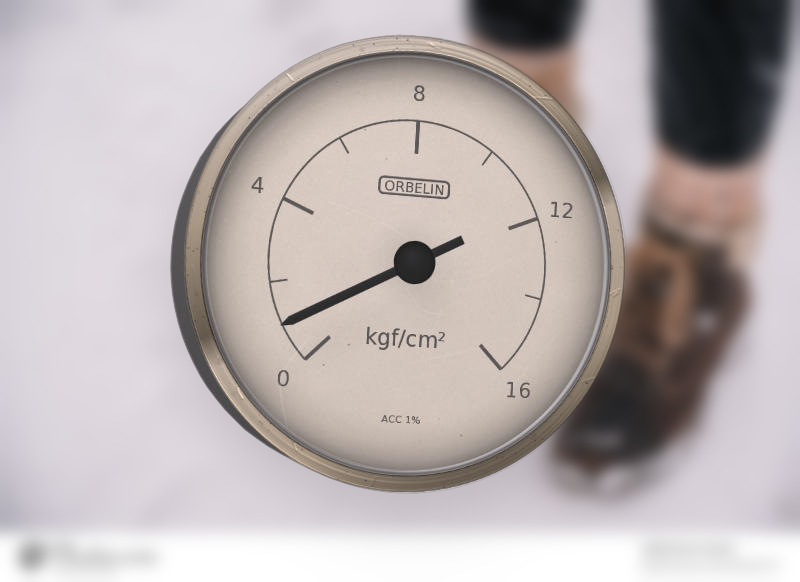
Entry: 1
